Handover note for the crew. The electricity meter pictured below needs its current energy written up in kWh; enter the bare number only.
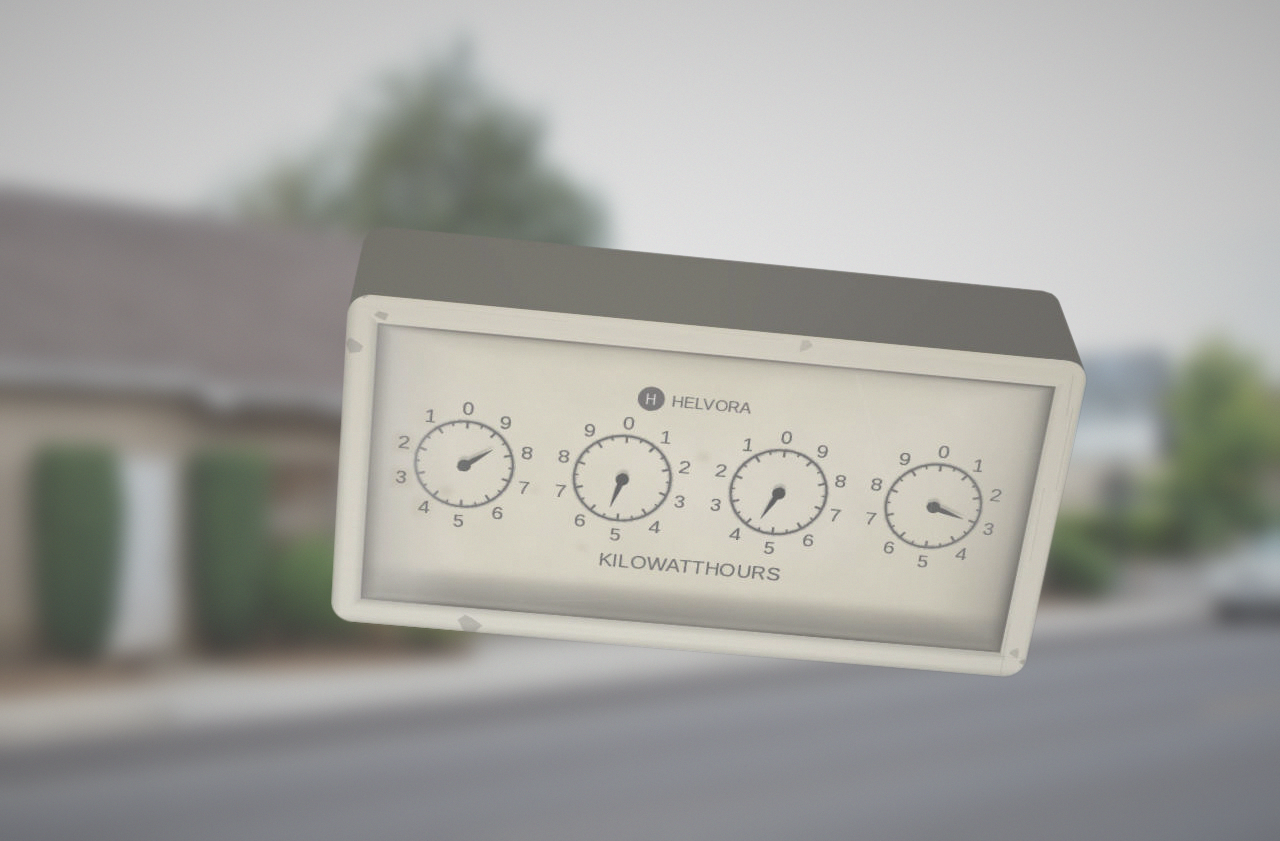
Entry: 8543
